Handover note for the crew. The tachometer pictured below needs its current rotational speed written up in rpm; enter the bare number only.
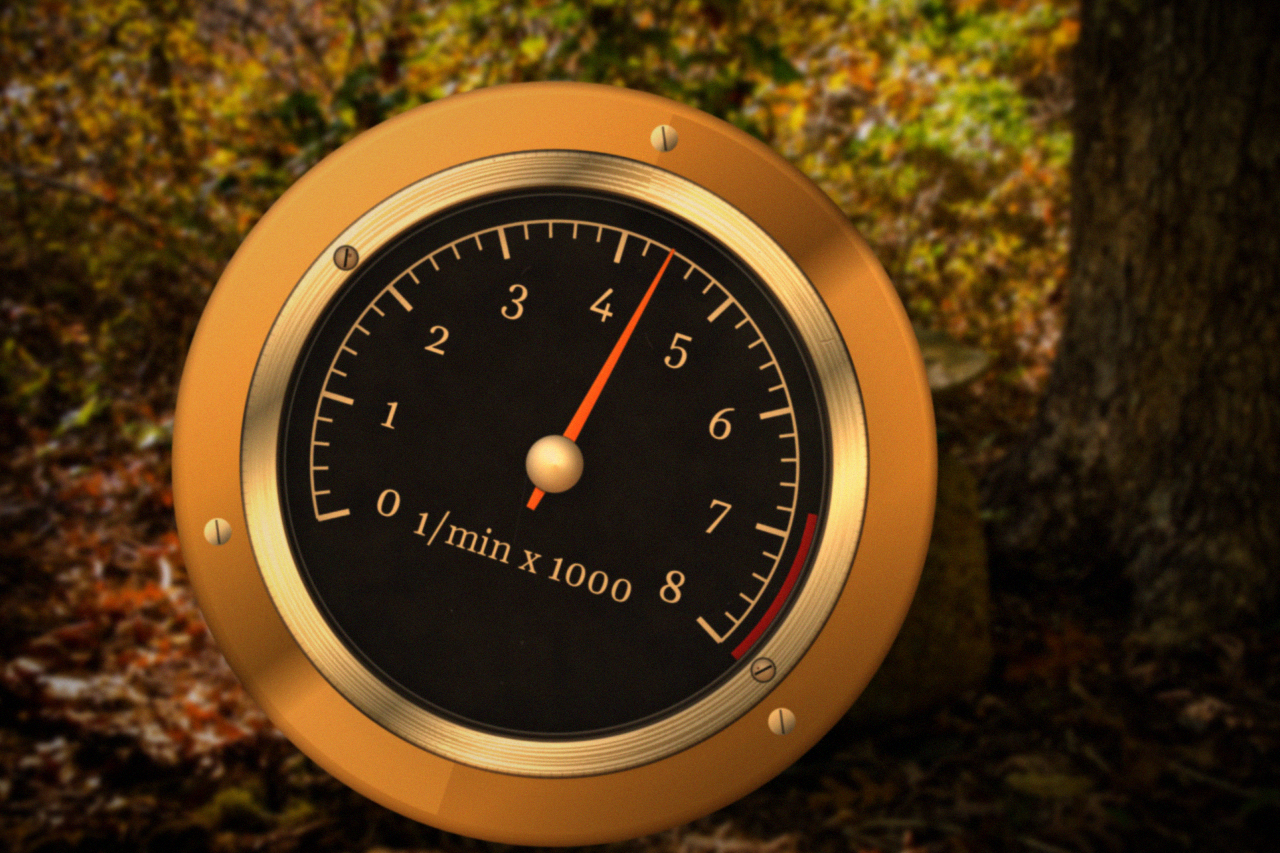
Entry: 4400
